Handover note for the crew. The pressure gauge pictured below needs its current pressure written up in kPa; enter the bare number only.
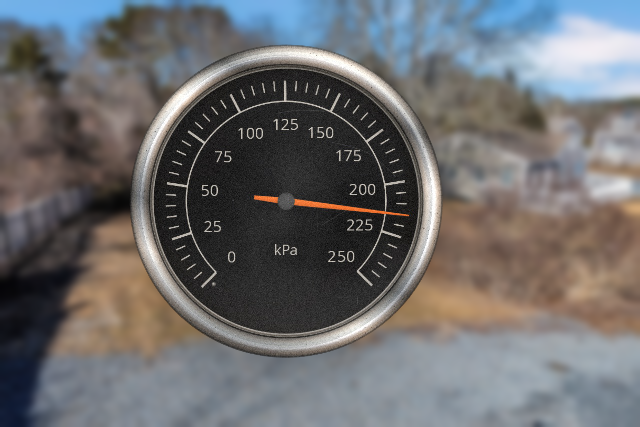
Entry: 215
